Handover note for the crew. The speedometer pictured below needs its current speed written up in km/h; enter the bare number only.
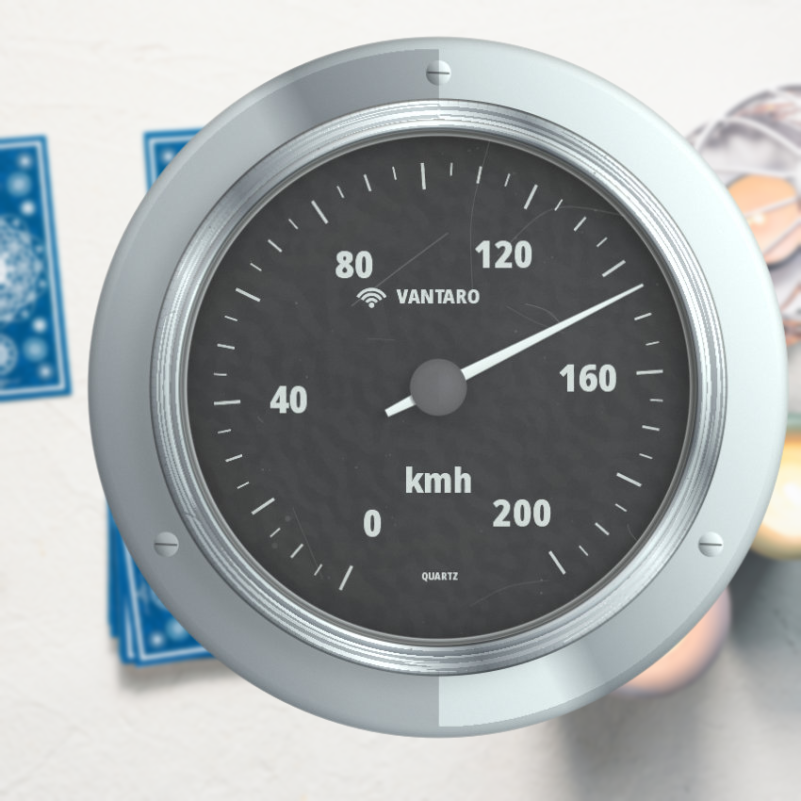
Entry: 145
